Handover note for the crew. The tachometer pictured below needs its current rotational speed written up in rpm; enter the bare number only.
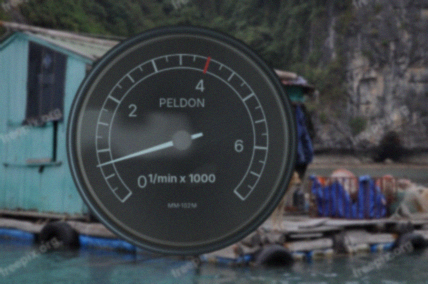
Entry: 750
